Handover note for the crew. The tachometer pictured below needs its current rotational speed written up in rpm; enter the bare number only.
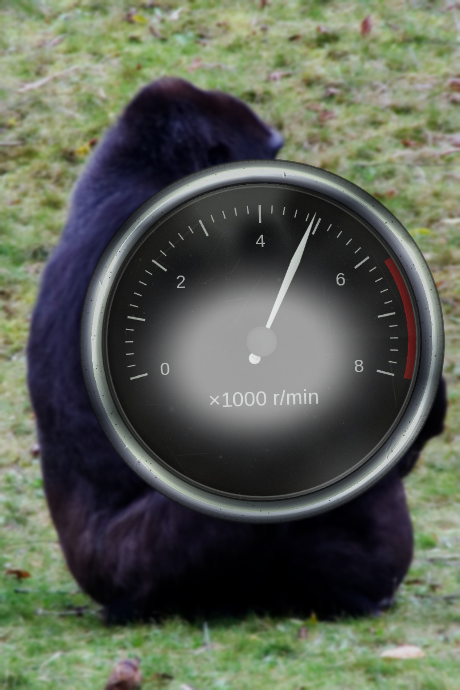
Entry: 4900
